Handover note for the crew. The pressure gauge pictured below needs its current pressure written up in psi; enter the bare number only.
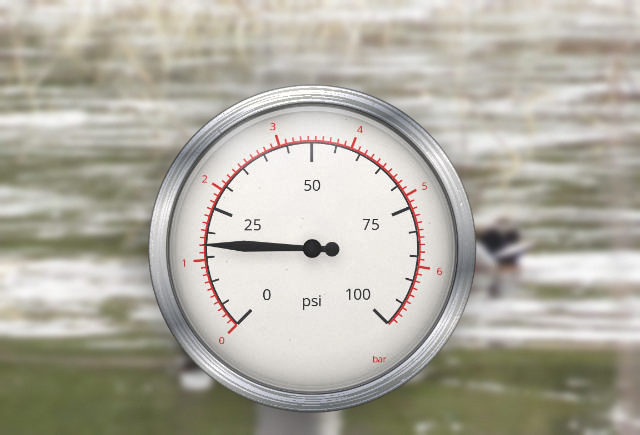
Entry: 17.5
